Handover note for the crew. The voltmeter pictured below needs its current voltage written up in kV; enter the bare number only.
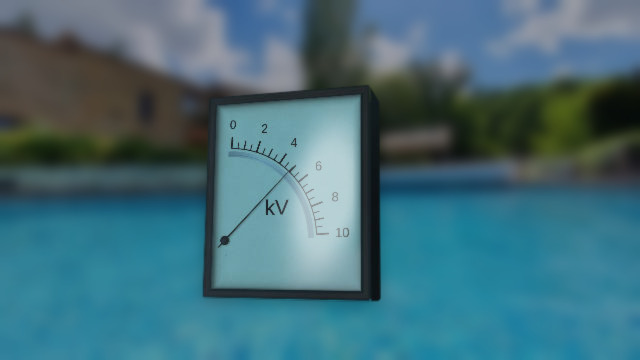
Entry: 5
